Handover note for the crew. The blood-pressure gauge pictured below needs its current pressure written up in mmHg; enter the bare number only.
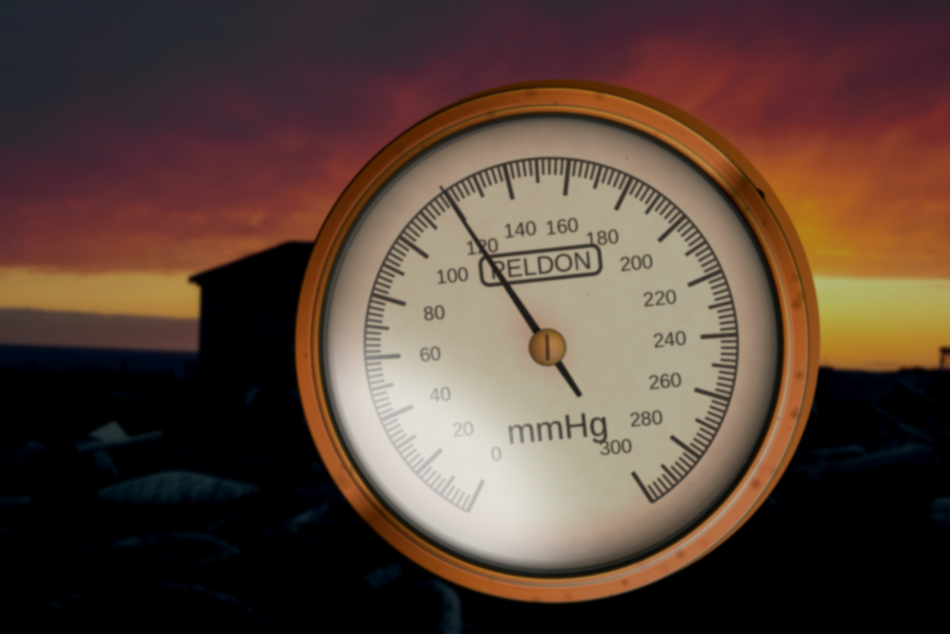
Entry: 120
